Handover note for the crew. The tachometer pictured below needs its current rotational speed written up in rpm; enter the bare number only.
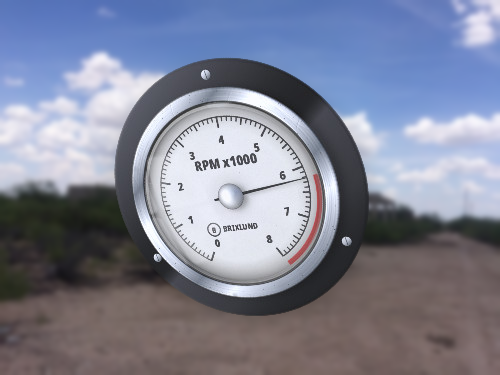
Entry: 6200
